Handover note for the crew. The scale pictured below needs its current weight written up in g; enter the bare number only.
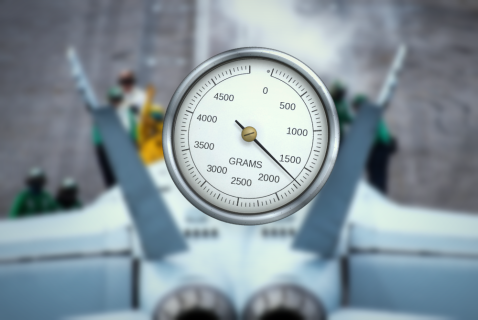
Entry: 1700
